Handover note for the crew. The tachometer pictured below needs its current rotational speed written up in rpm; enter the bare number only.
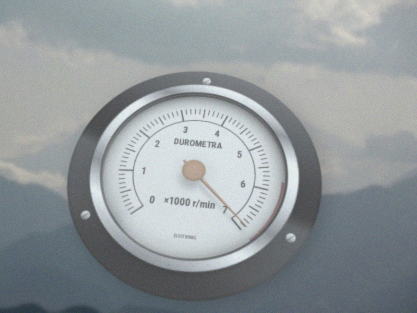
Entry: 6900
